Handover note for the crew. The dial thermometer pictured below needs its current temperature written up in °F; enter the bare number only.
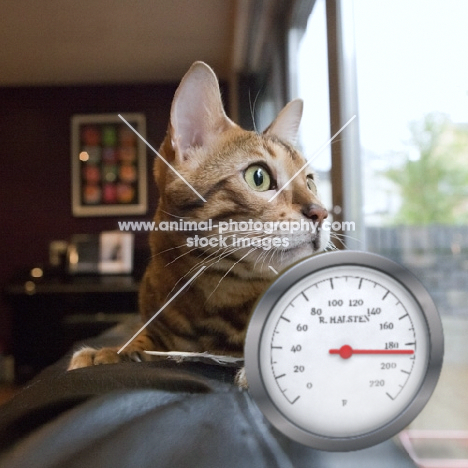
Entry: 185
